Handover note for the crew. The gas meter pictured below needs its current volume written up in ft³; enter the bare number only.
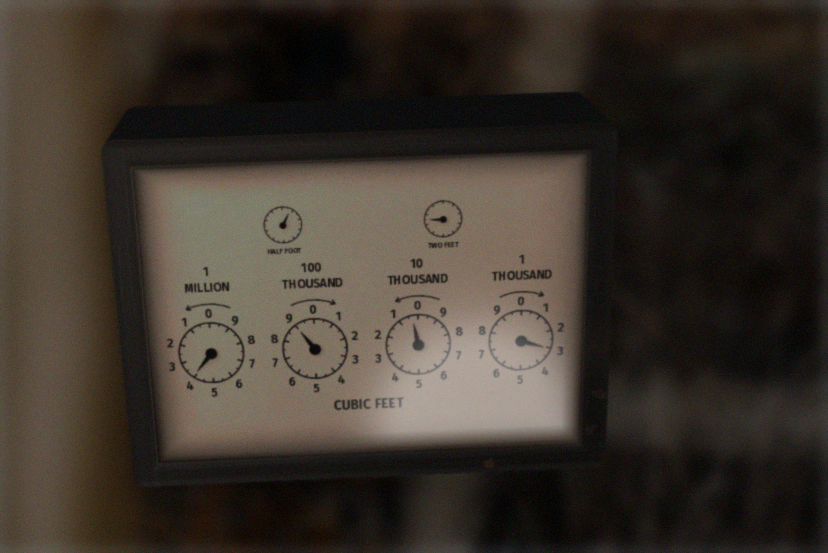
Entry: 390300
